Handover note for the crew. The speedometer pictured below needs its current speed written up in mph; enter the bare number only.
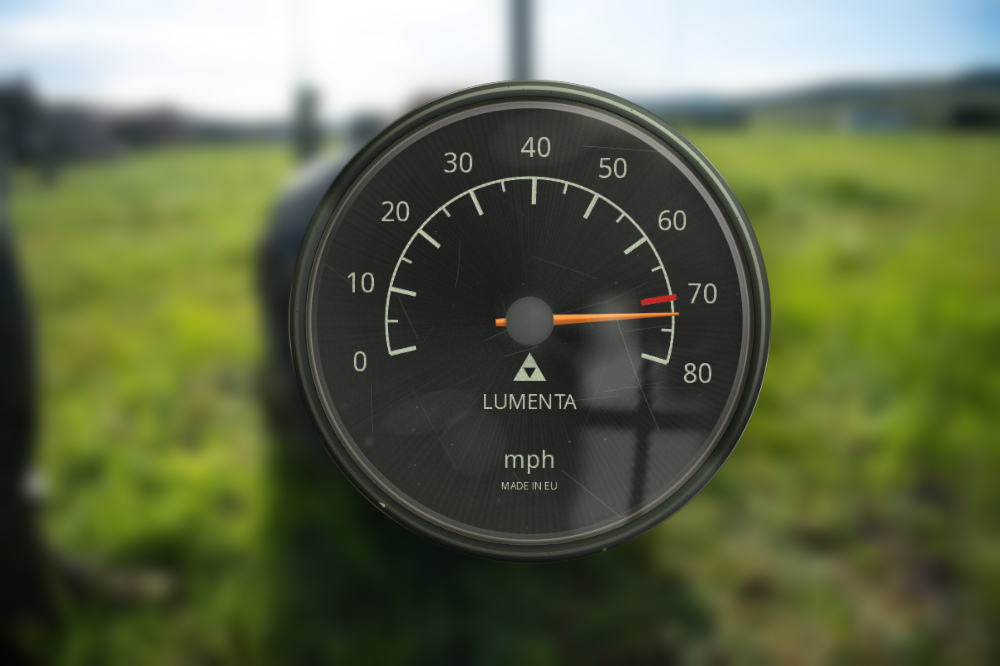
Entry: 72.5
